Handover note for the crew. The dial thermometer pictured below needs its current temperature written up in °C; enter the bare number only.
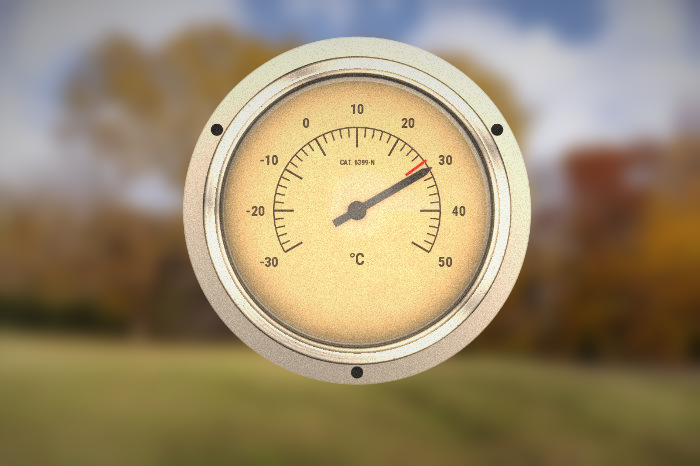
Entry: 30
